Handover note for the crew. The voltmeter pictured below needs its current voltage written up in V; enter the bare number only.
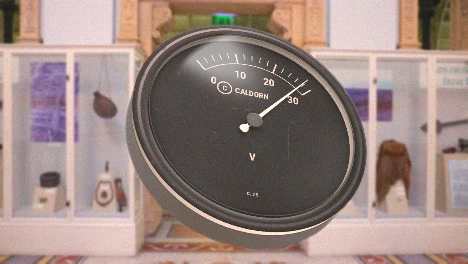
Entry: 28
